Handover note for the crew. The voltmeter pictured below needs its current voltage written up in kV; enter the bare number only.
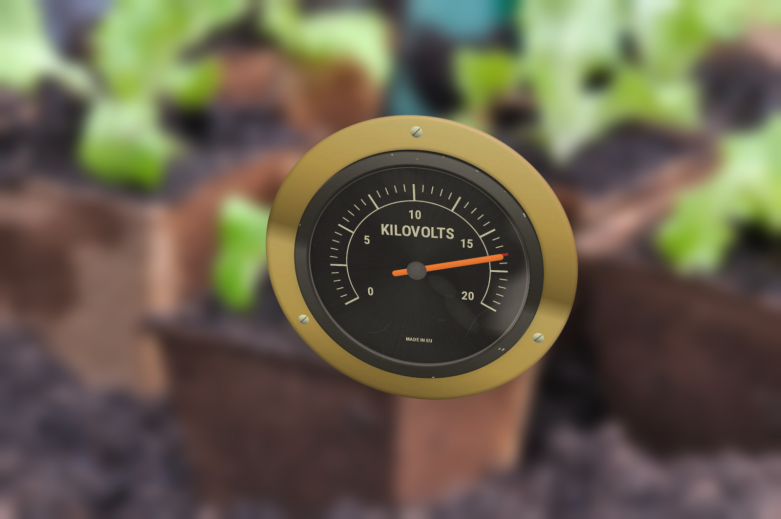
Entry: 16.5
